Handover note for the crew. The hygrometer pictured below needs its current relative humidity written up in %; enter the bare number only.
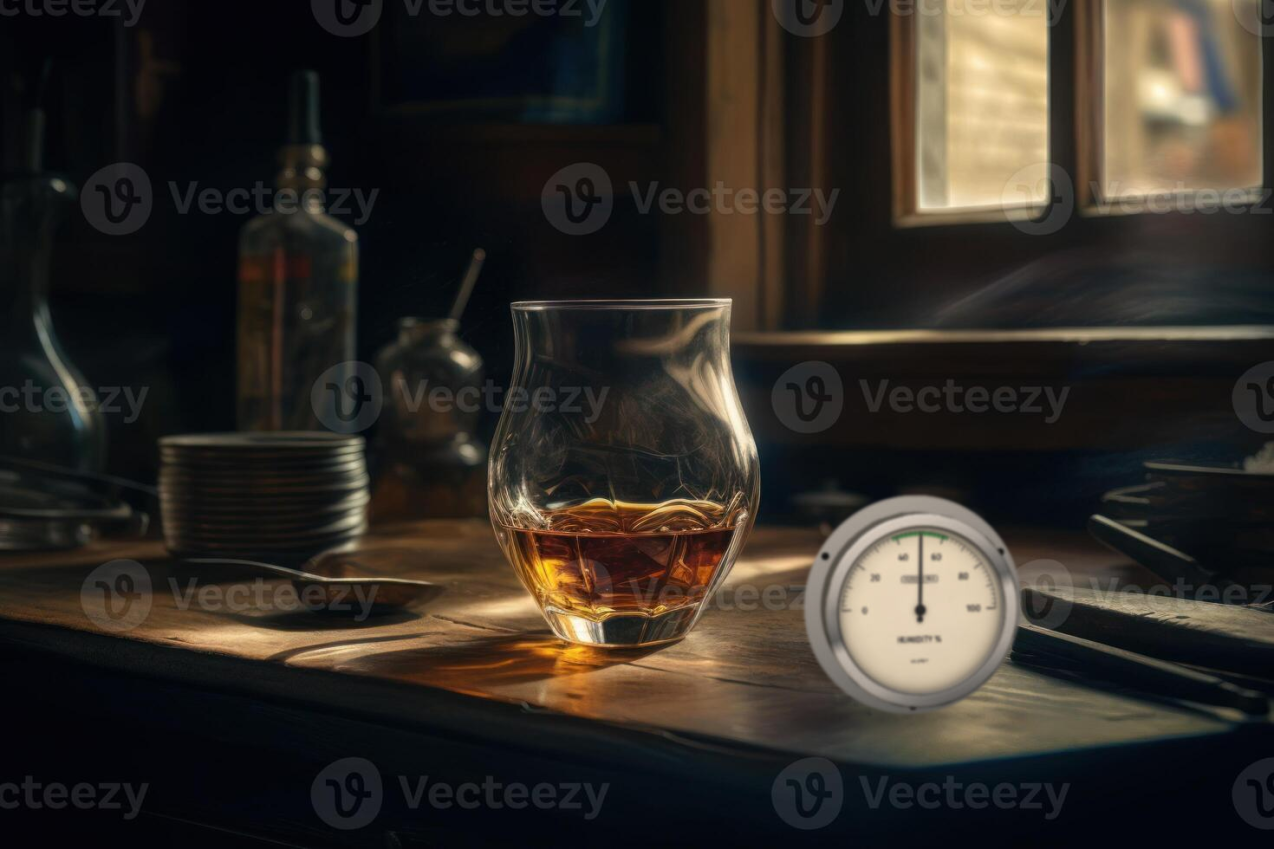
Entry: 50
